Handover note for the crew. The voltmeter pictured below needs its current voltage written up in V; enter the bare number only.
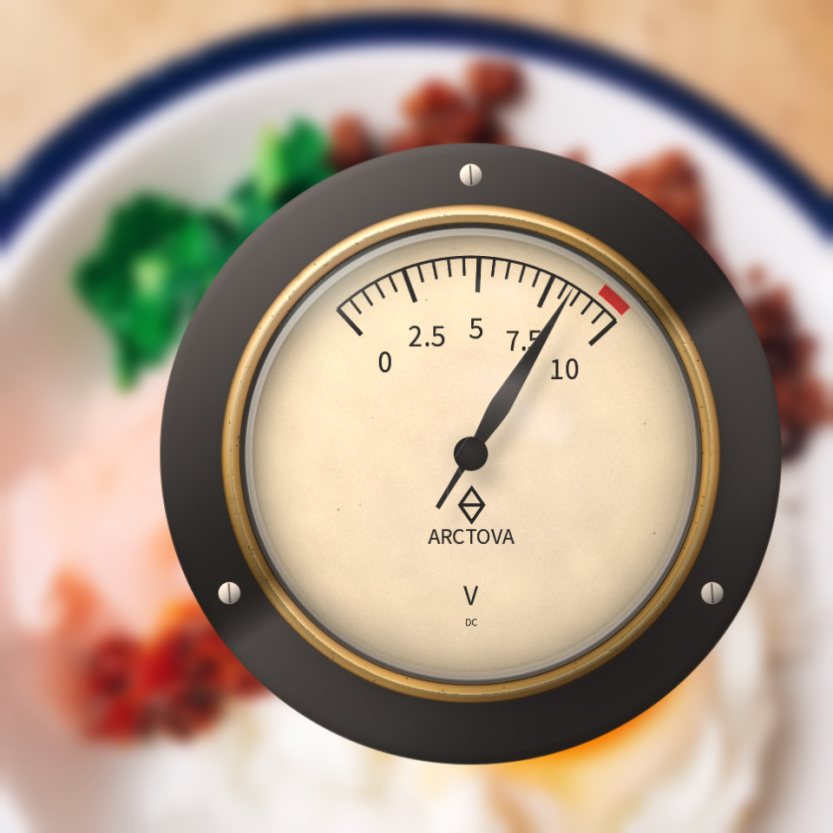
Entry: 8.25
